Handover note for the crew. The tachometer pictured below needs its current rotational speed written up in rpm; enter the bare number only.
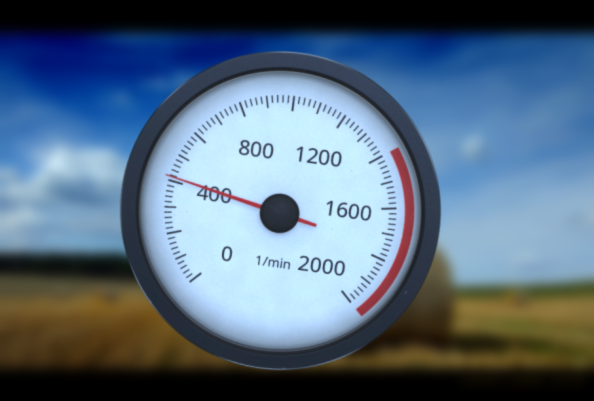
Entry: 420
